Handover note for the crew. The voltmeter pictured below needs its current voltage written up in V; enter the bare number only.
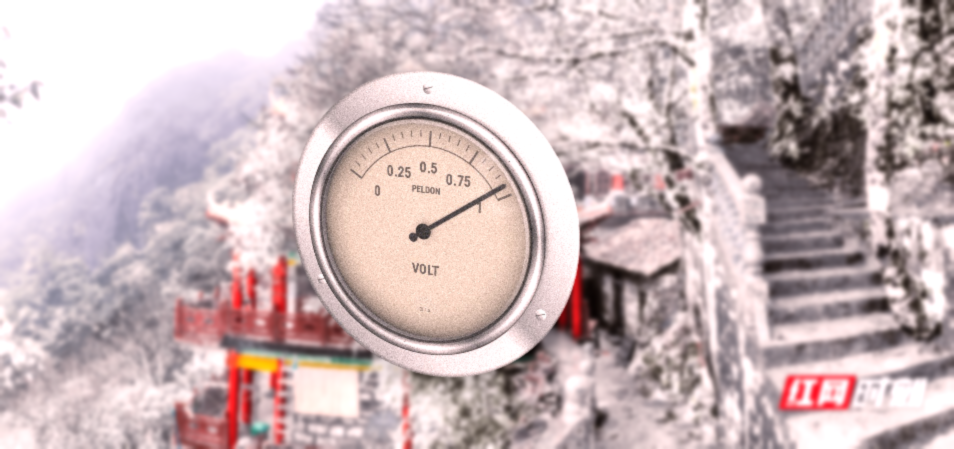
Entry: 0.95
